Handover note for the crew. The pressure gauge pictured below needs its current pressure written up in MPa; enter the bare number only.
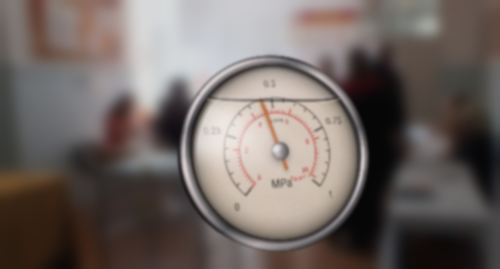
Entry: 0.45
